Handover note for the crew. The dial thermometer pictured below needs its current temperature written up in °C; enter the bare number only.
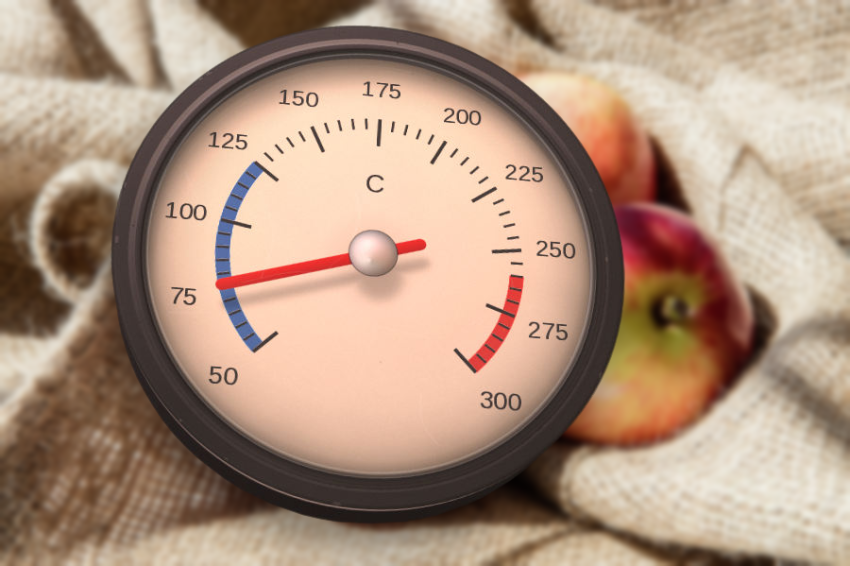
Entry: 75
